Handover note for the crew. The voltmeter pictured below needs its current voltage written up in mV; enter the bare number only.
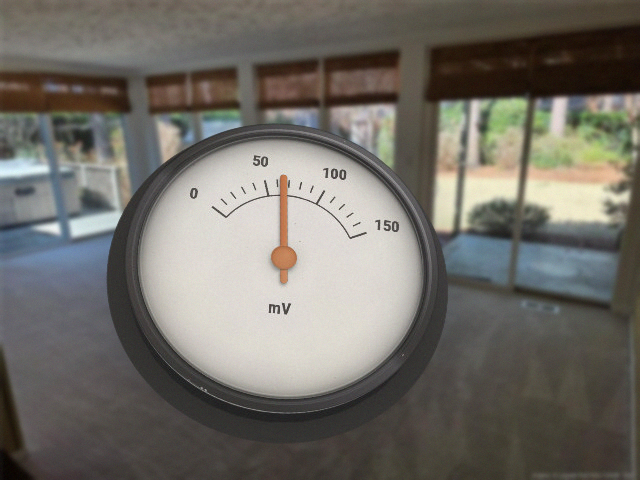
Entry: 65
